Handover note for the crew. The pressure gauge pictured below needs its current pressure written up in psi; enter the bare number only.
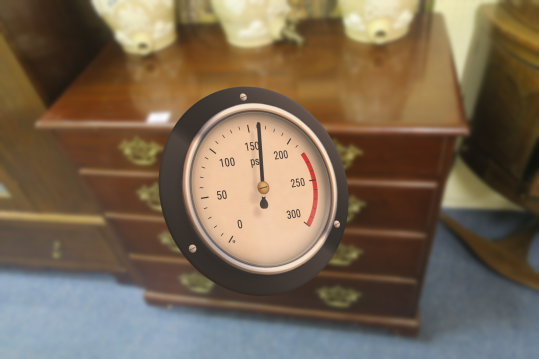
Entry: 160
